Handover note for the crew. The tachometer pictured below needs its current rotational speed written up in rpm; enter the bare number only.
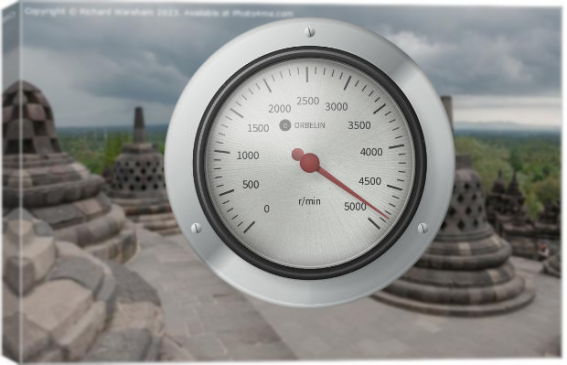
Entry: 4850
